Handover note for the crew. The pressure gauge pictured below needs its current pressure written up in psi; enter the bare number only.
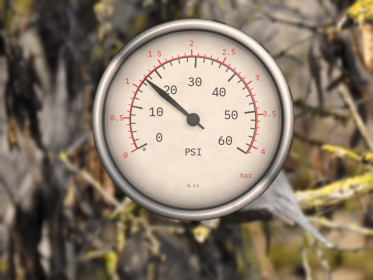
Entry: 17
